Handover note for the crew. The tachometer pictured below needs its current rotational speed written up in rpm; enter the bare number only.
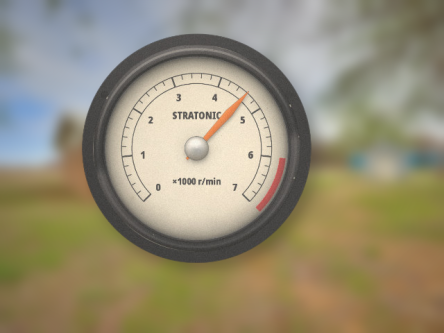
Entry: 4600
